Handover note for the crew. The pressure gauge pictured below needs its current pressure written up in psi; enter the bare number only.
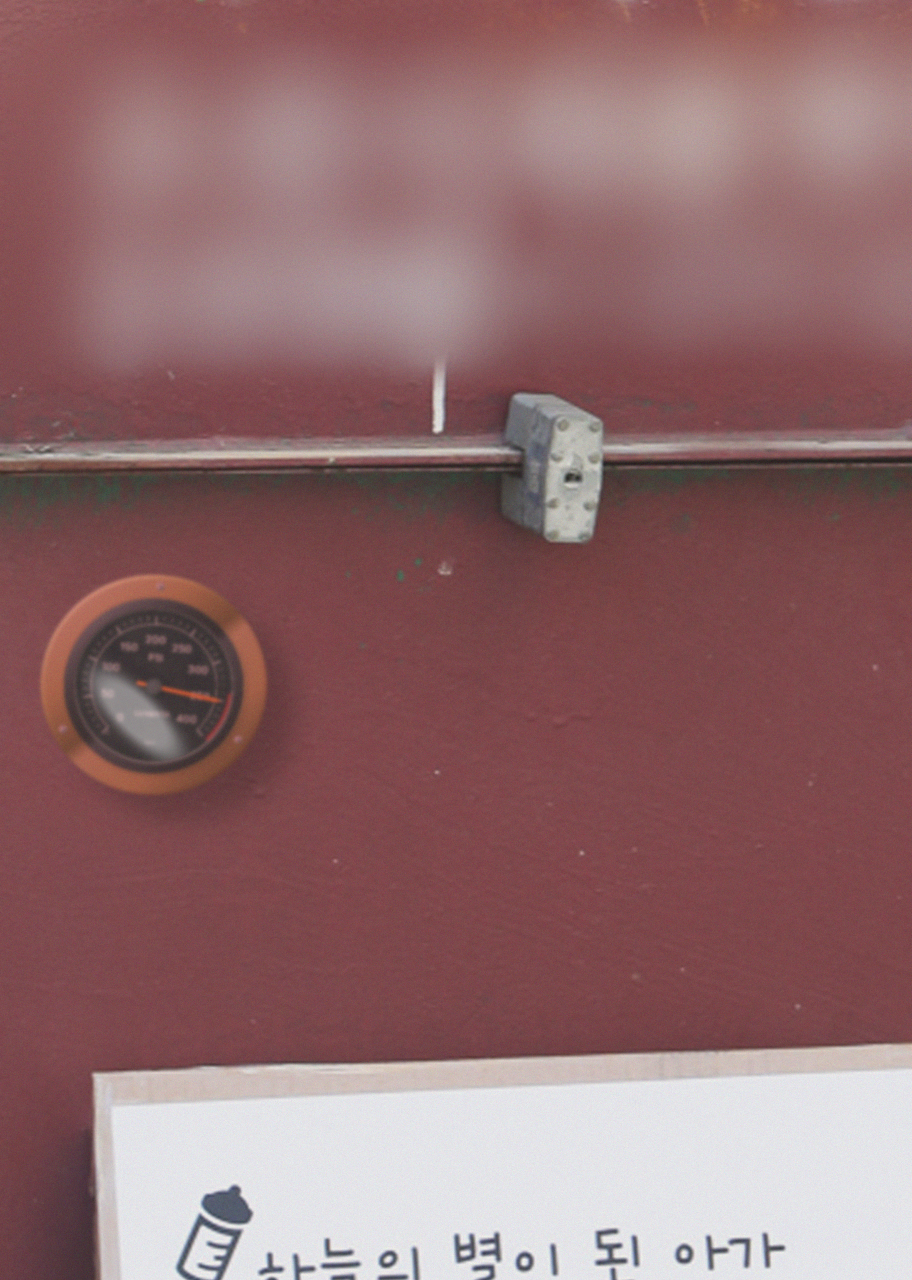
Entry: 350
